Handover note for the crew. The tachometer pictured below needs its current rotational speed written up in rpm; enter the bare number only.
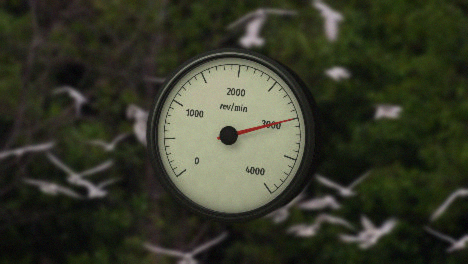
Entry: 3000
